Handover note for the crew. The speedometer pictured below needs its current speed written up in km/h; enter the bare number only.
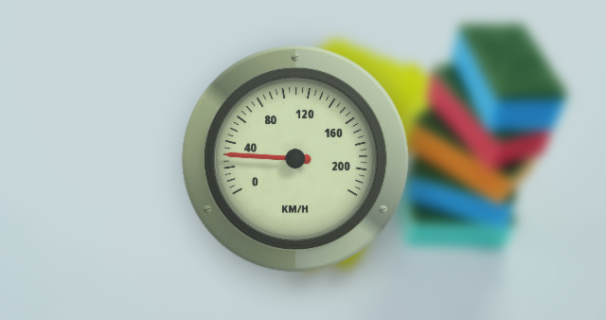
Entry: 30
